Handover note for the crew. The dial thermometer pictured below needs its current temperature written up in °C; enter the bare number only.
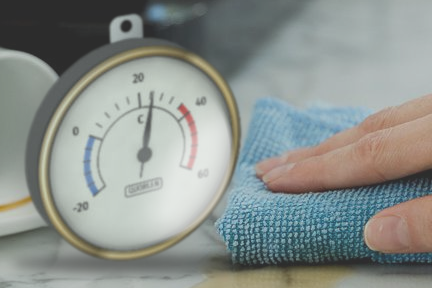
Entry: 24
